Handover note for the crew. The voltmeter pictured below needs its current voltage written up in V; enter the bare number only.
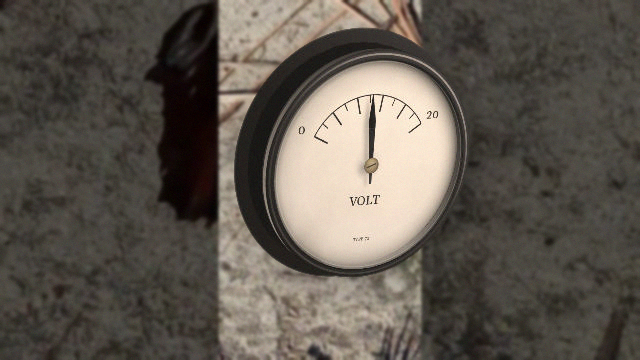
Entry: 10
